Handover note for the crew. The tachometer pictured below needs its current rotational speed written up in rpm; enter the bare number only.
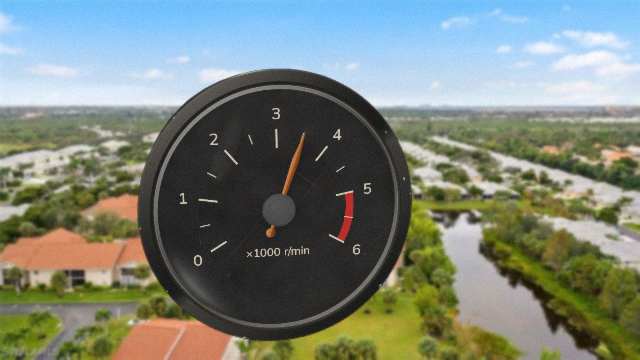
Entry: 3500
